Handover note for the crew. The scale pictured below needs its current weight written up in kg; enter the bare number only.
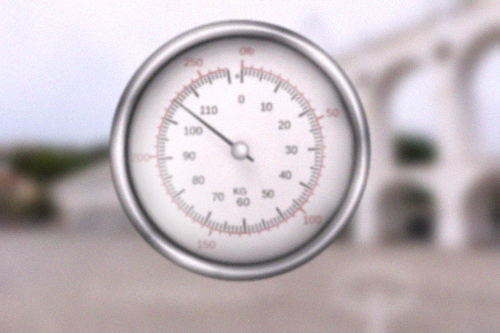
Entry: 105
